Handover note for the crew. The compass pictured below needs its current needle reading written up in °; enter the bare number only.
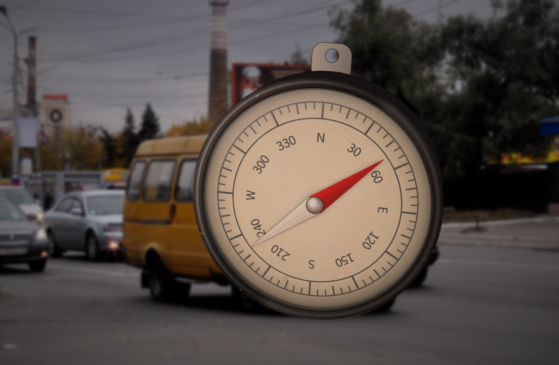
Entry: 50
